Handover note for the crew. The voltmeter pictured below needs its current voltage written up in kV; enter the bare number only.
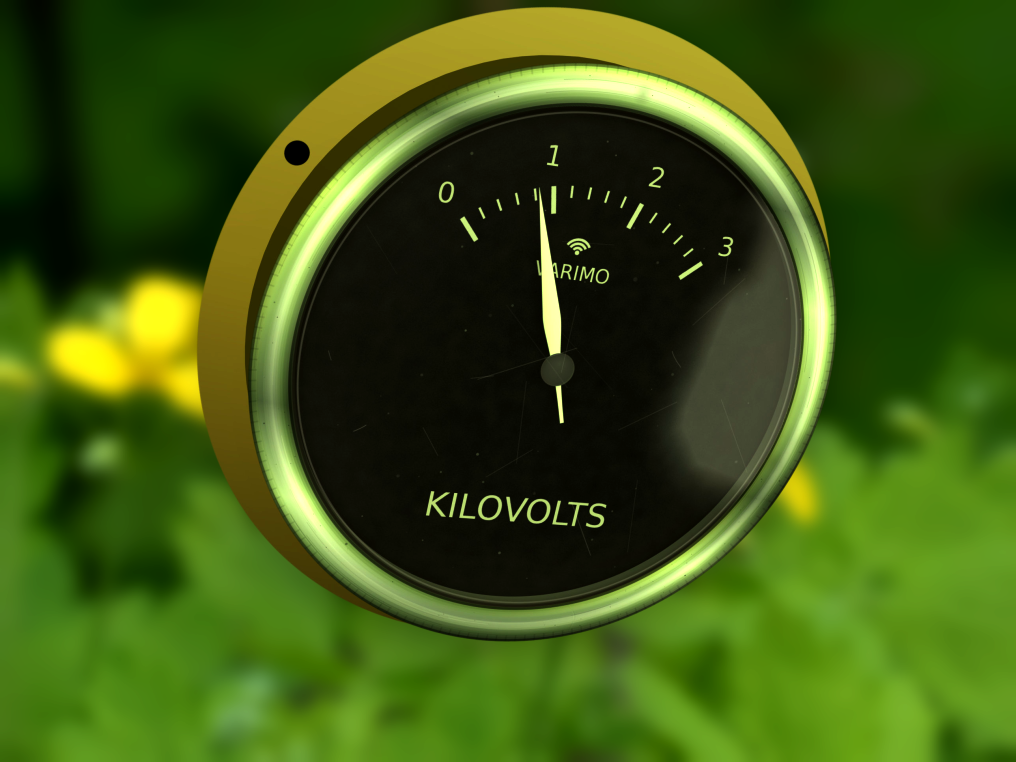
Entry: 0.8
